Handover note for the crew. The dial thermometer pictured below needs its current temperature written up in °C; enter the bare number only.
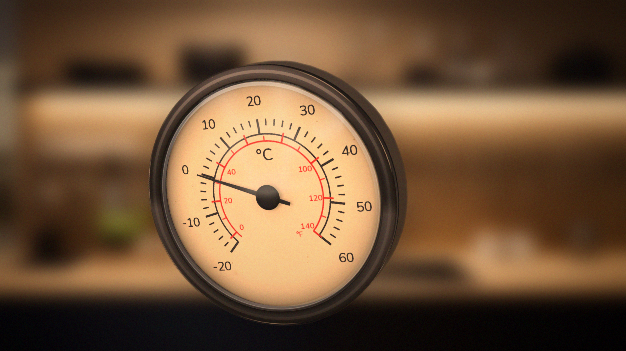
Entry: 0
